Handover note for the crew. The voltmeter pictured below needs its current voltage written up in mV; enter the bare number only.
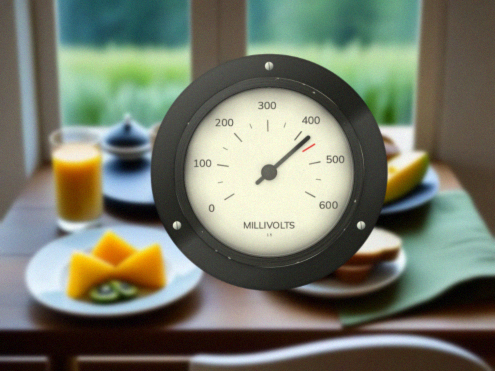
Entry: 425
